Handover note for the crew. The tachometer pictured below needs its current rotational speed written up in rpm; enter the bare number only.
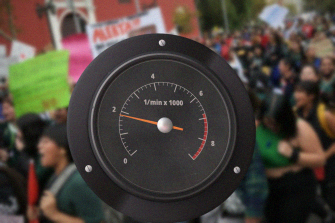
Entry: 1800
